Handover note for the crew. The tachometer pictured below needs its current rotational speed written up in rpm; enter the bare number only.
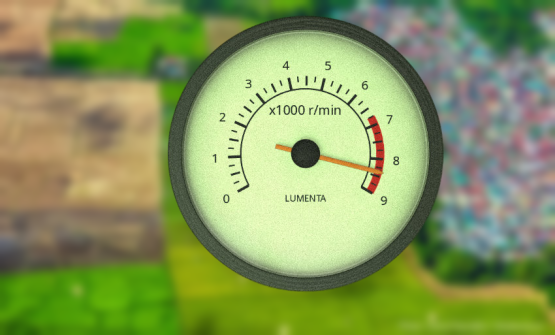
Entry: 8375
